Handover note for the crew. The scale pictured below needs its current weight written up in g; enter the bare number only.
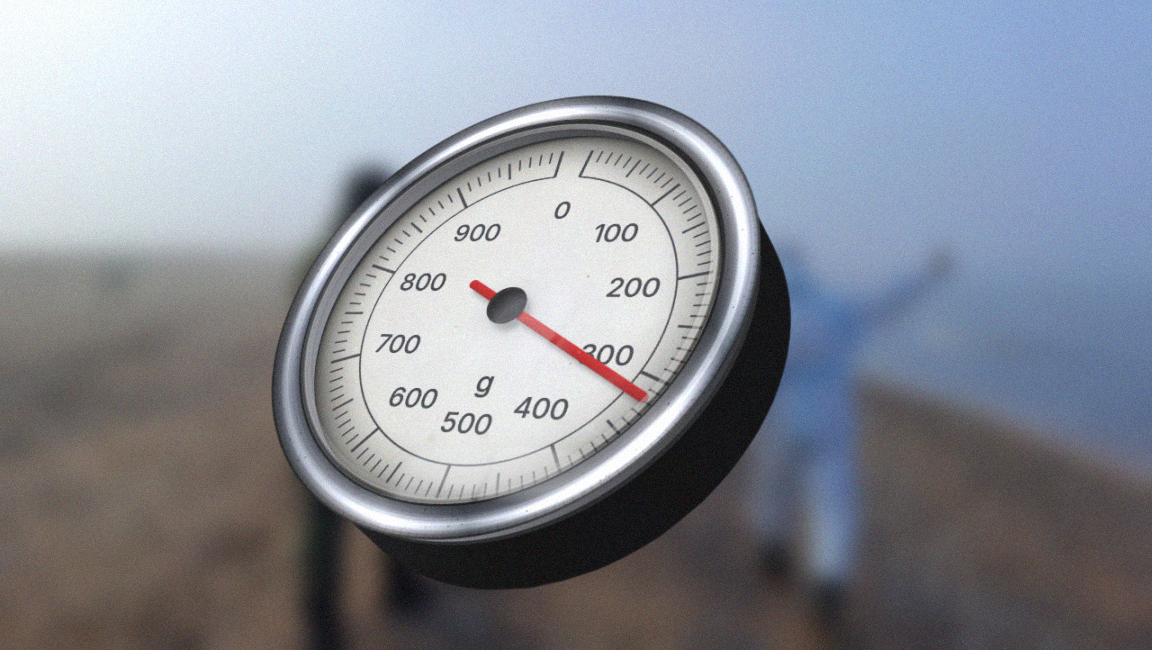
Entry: 320
